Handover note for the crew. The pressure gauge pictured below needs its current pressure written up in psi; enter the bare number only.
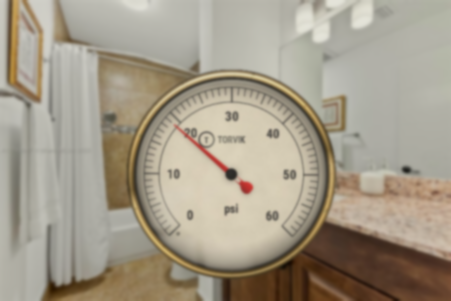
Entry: 19
